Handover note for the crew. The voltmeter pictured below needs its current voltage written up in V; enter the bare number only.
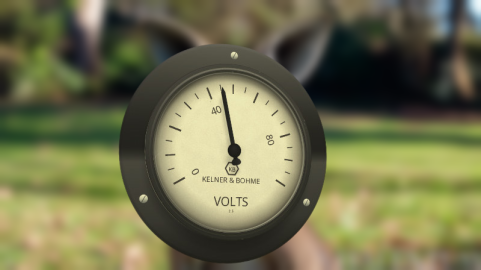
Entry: 45
